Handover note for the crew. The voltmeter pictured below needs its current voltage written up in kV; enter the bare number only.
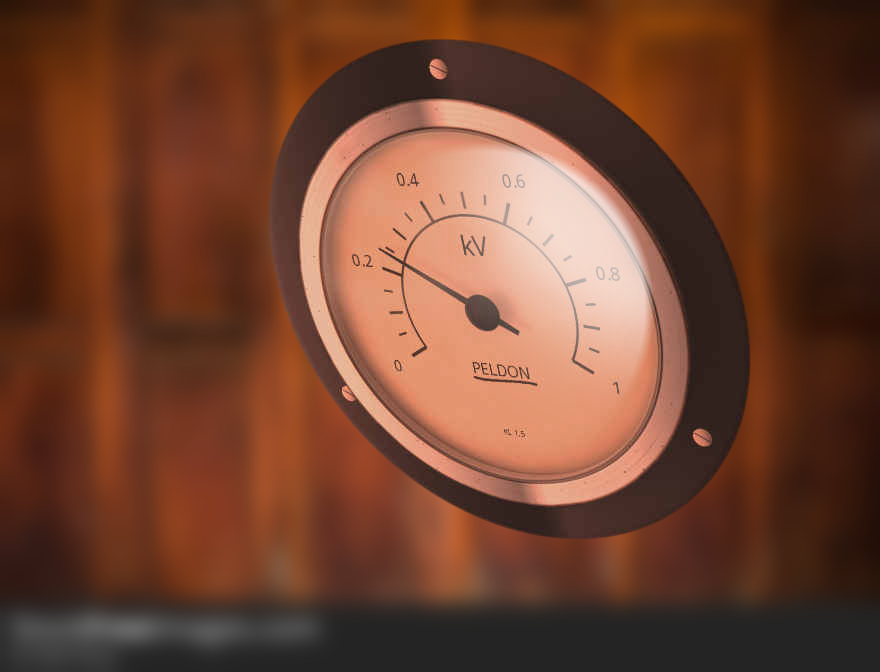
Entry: 0.25
